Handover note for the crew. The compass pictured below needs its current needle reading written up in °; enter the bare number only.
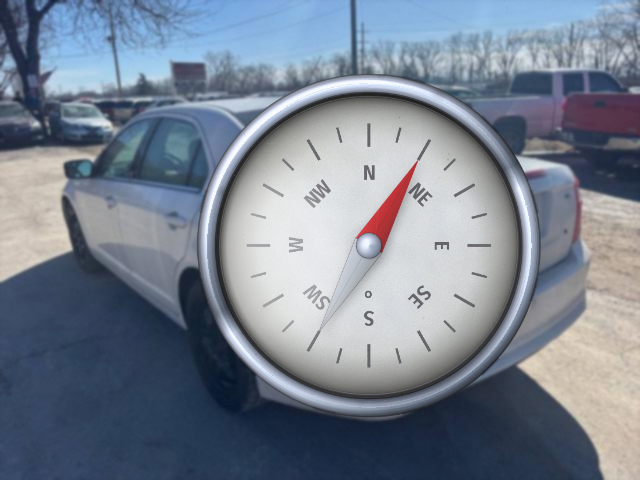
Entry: 30
